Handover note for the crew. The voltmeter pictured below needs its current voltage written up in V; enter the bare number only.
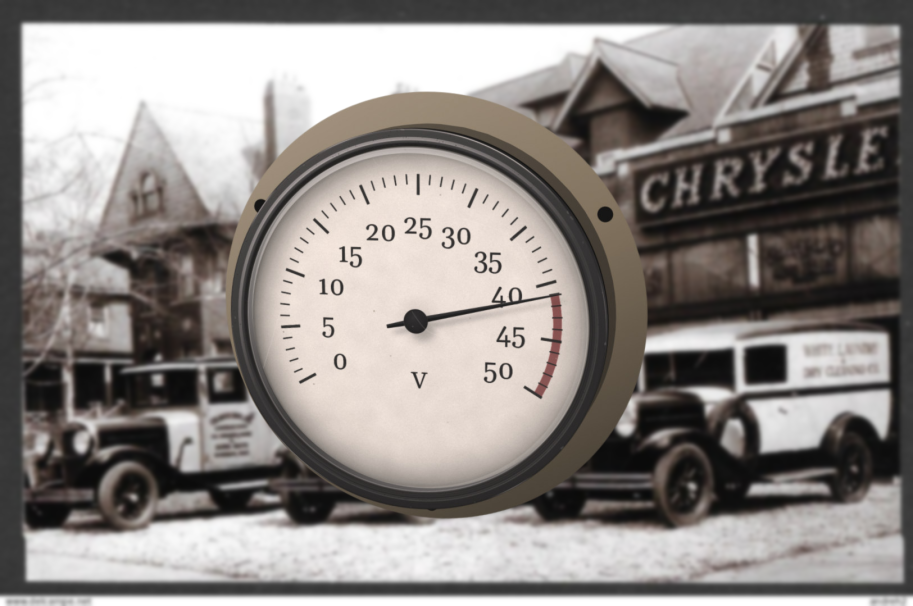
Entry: 41
